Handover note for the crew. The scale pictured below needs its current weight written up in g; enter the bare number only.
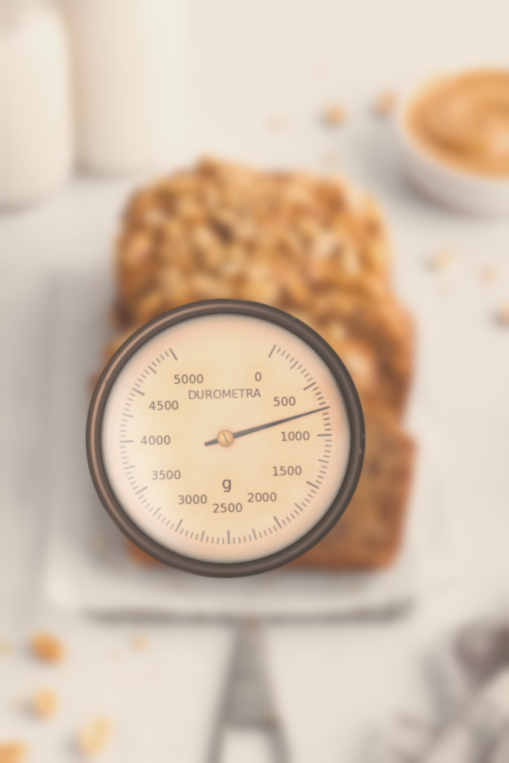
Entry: 750
